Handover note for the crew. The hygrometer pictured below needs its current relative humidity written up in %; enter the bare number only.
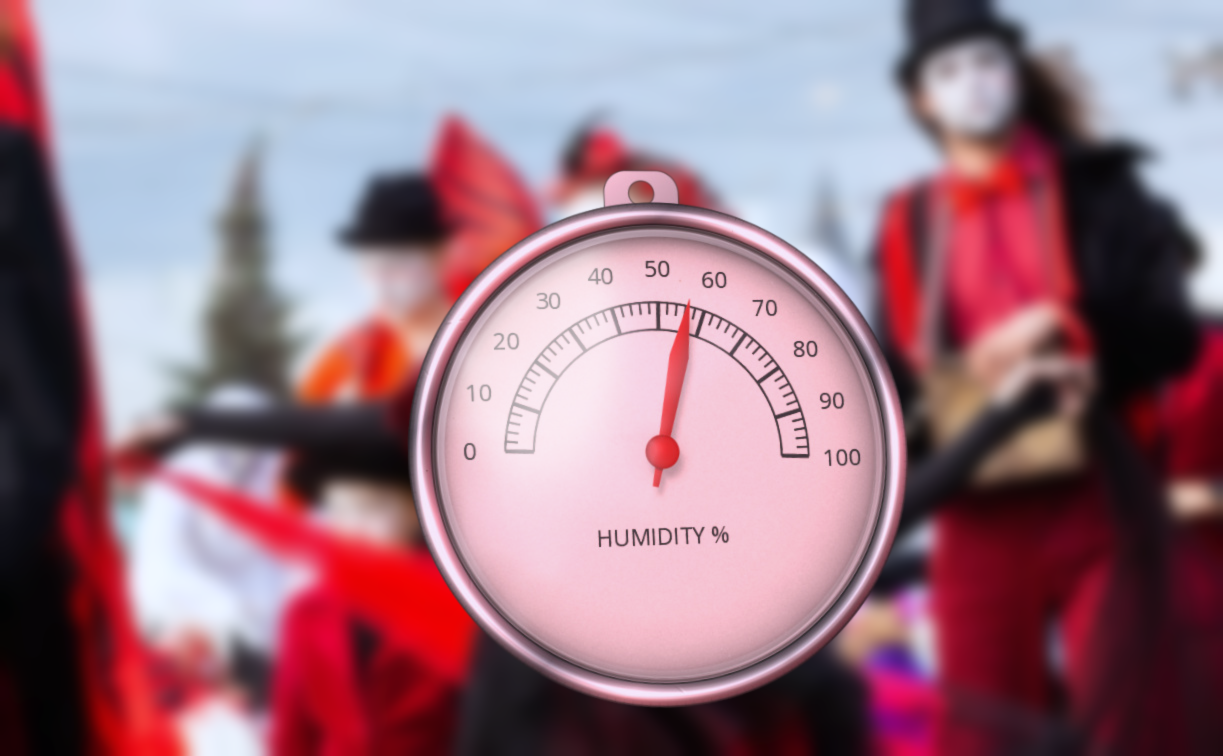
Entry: 56
